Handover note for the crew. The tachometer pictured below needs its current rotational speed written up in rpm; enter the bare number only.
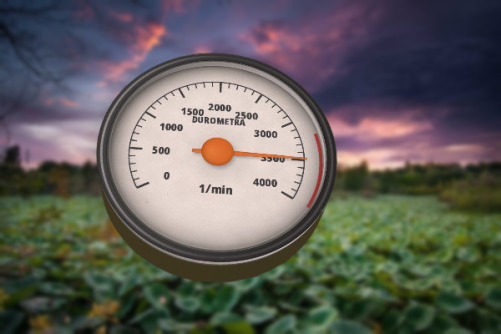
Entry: 3500
